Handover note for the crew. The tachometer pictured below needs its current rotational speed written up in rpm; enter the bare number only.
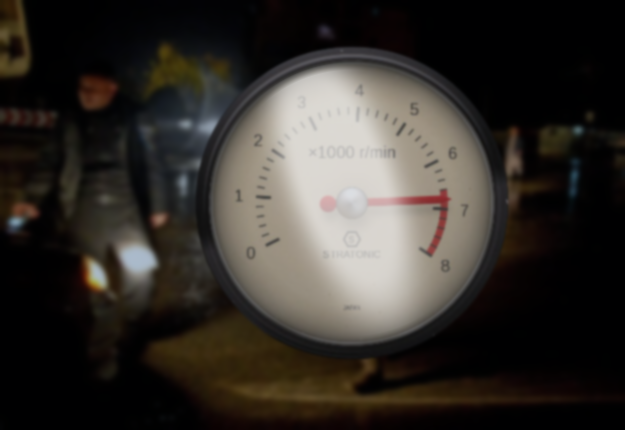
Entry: 6800
